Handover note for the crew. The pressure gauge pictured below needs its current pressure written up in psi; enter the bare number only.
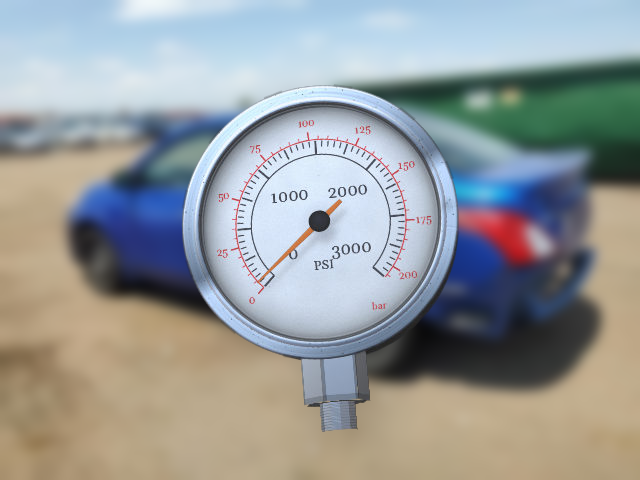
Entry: 50
